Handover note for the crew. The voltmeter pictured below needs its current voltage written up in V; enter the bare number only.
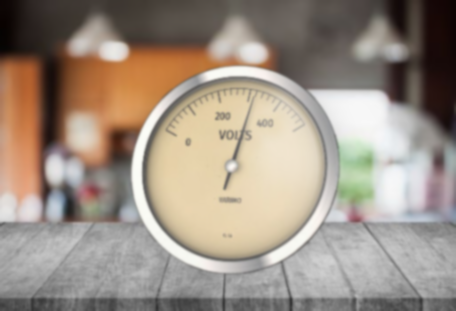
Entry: 320
